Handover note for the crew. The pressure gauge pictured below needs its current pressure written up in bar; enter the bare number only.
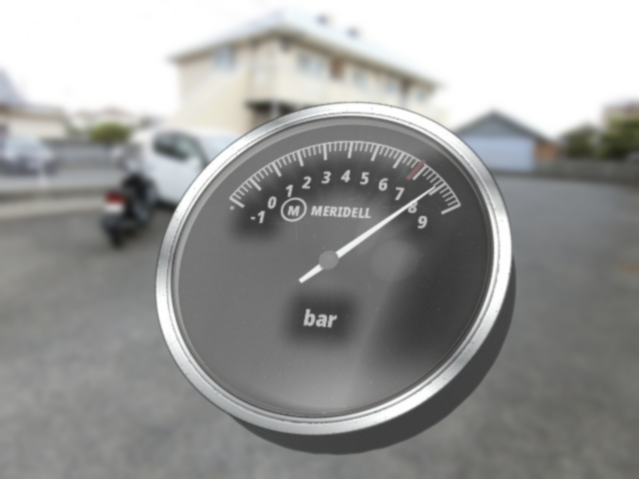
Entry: 8
